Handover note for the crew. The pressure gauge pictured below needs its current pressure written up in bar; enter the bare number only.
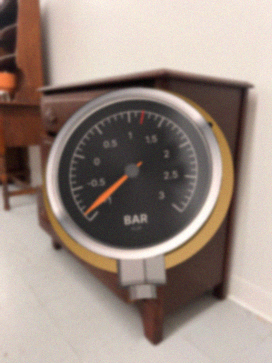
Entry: -0.9
